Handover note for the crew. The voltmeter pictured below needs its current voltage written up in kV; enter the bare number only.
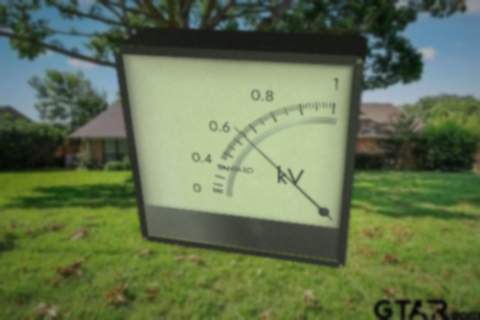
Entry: 0.65
